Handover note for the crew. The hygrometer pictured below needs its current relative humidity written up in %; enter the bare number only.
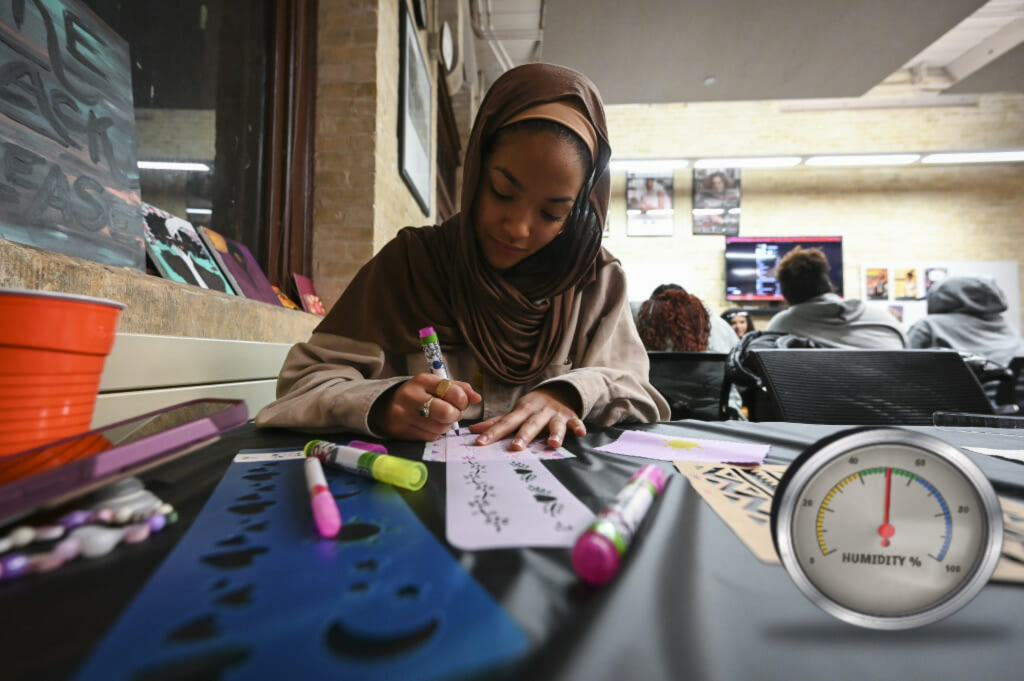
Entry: 50
